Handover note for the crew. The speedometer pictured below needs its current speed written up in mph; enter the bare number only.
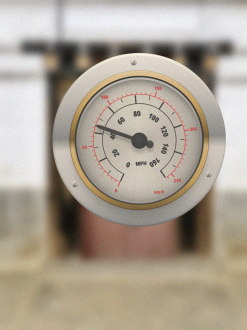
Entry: 45
